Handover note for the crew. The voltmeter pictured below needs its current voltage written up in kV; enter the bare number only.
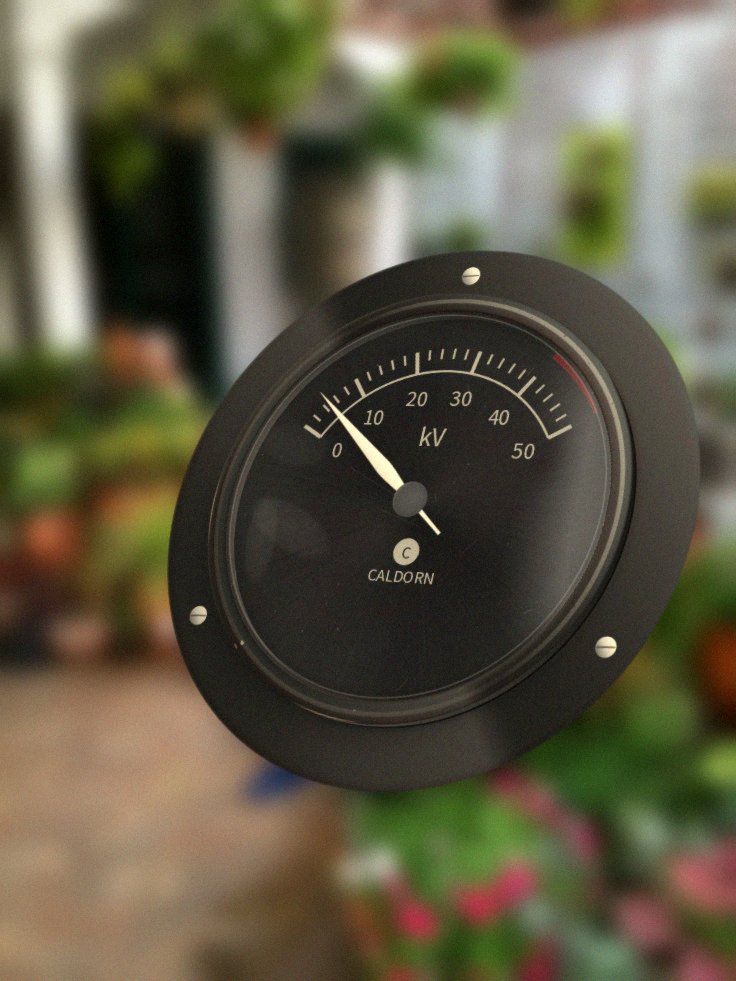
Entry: 5
